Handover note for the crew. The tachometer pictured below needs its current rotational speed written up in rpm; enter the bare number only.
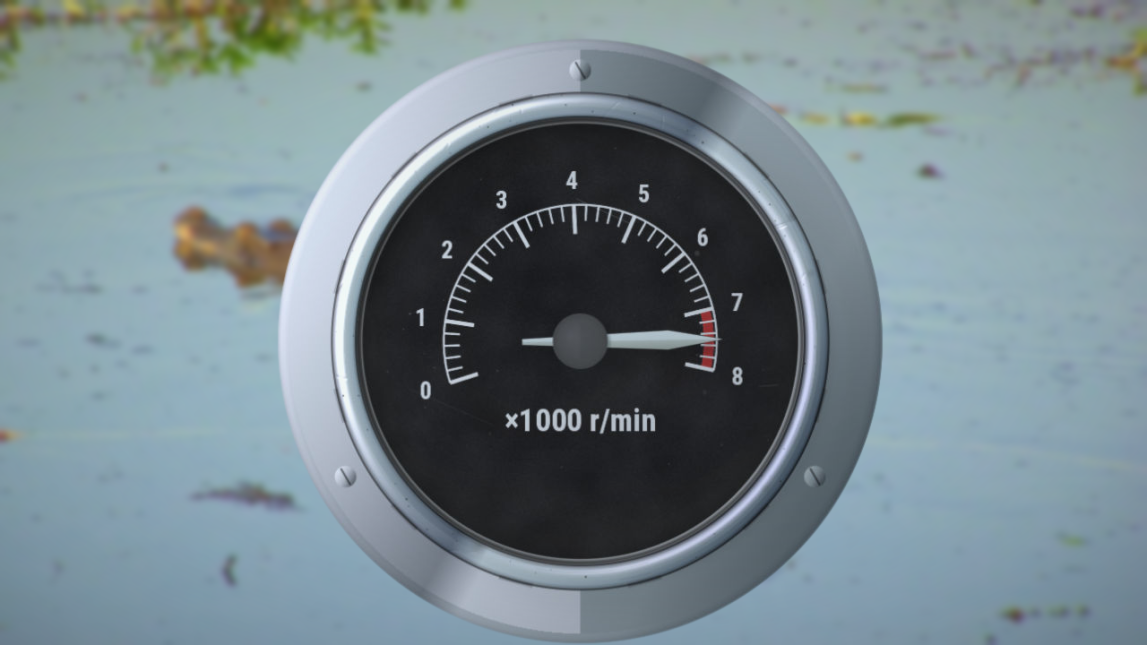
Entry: 7500
